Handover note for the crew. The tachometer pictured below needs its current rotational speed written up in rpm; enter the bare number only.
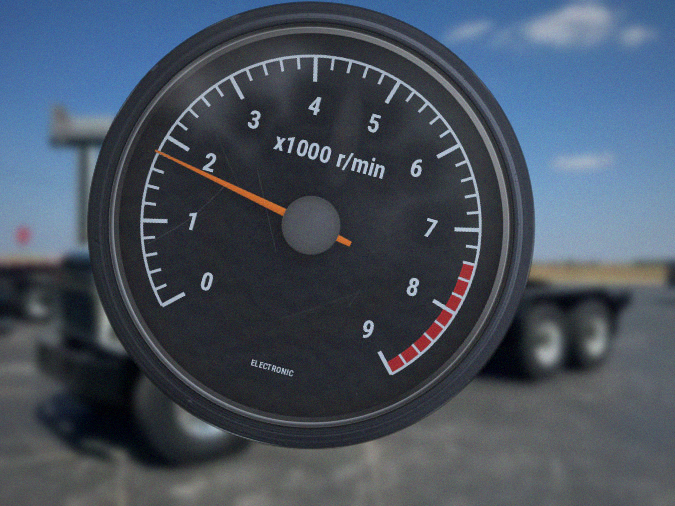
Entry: 1800
